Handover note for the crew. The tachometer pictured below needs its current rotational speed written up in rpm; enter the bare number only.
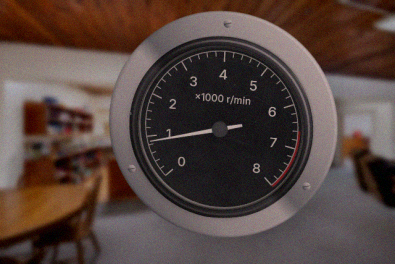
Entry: 900
